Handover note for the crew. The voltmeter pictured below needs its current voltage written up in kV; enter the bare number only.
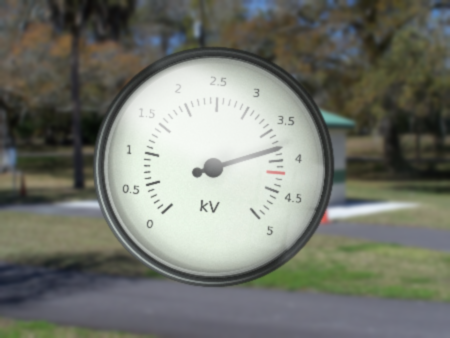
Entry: 3.8
